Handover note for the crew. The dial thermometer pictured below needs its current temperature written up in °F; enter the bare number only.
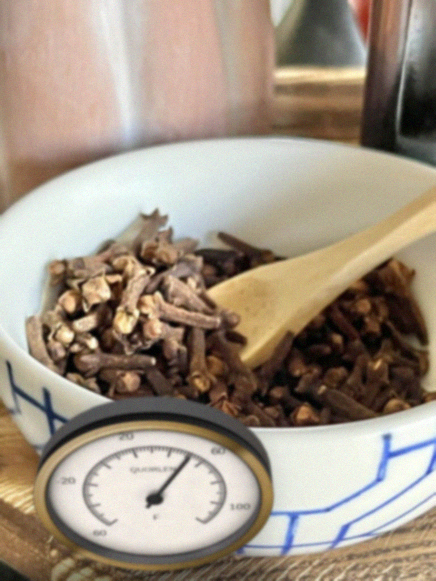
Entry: 50
